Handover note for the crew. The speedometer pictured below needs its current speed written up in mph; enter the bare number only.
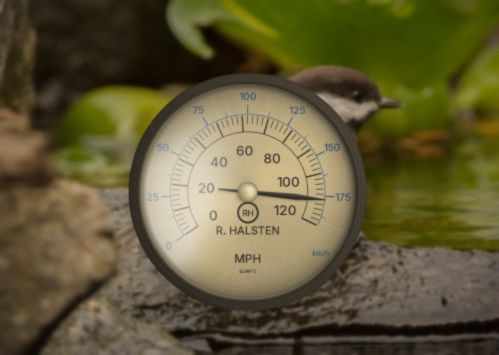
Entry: 110
